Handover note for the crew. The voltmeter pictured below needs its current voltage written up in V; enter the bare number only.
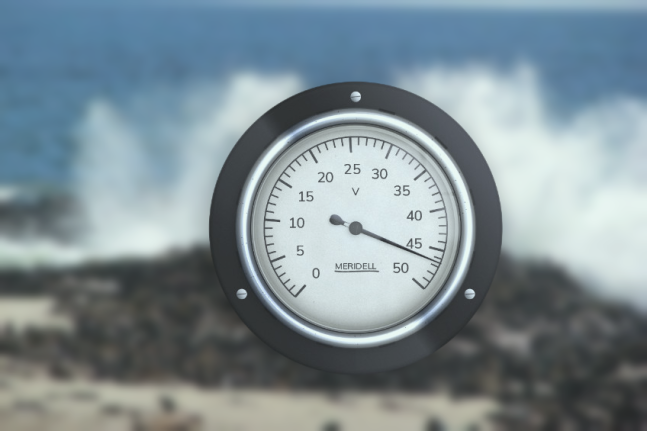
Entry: 46.5
